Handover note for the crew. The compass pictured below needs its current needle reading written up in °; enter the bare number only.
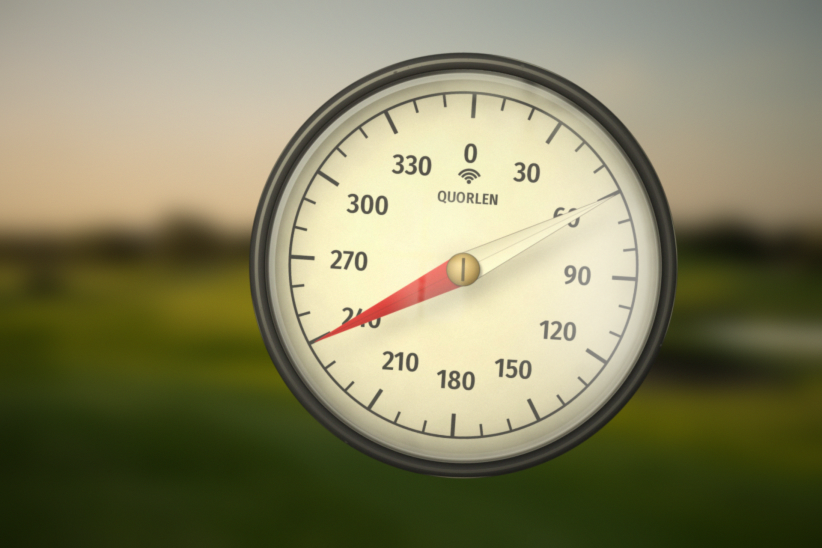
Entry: 240
